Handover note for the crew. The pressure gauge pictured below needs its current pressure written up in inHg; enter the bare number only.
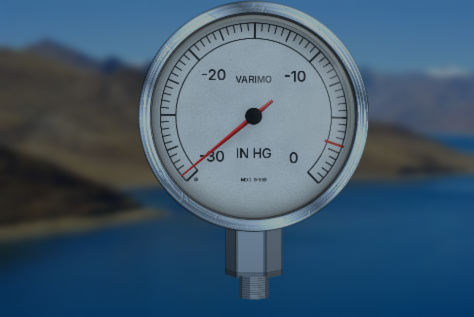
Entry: -29.5
